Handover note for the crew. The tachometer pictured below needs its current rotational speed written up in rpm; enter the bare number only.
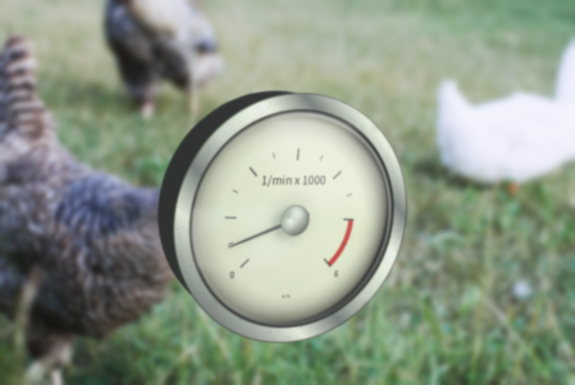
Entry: 500
